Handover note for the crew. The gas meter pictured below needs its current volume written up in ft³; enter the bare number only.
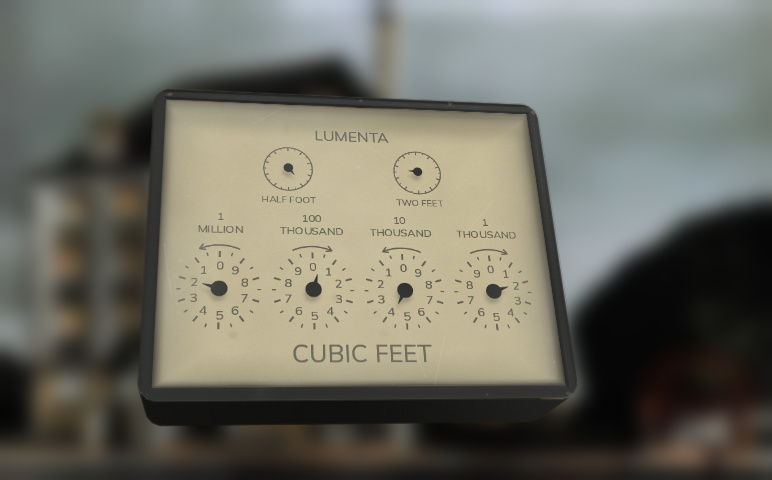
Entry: 204200
